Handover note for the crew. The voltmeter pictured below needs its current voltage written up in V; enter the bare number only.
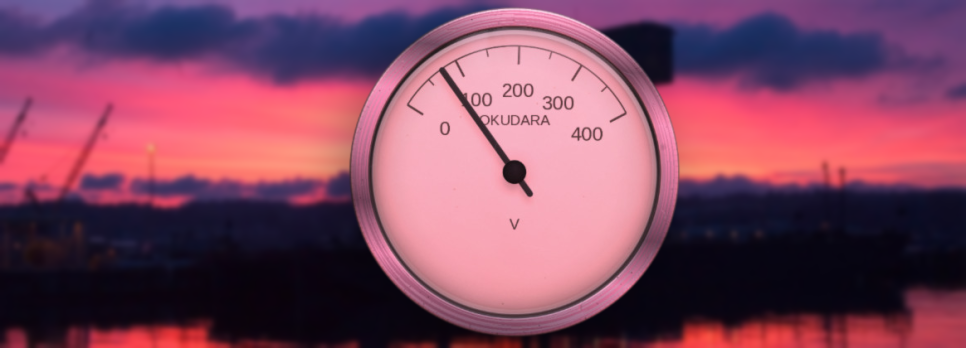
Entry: 75
